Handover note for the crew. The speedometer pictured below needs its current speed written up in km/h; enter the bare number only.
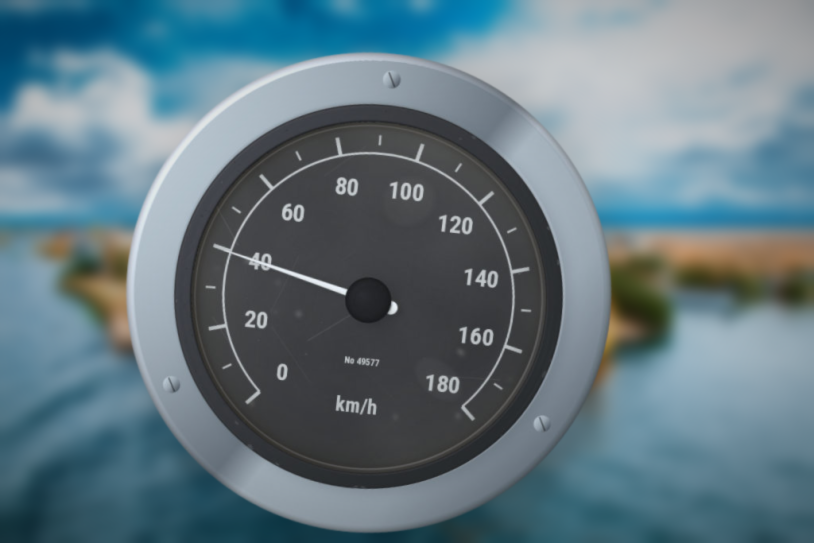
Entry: 40
